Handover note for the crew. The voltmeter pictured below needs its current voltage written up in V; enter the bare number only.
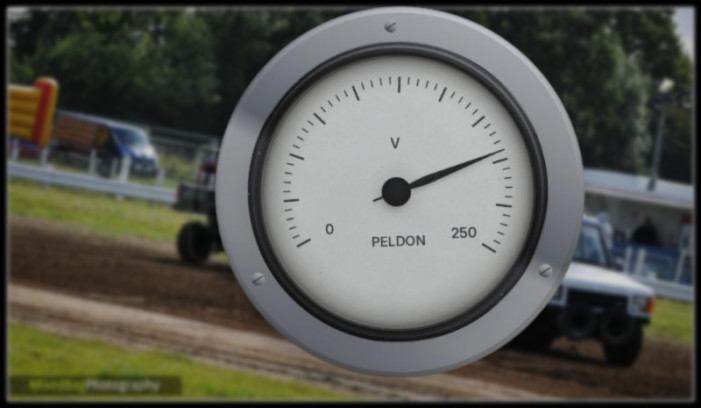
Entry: 195
